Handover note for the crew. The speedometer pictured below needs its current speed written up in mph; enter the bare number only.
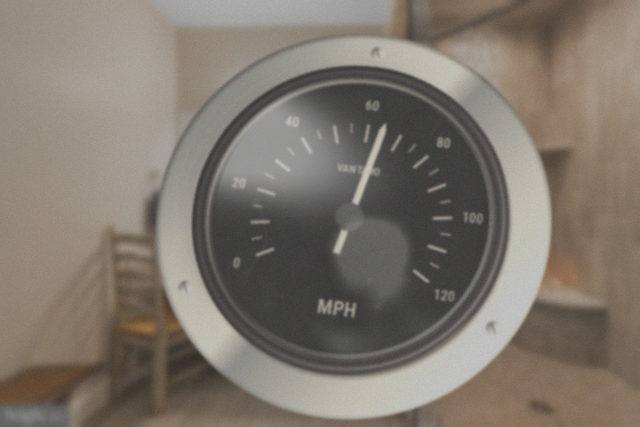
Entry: 65
